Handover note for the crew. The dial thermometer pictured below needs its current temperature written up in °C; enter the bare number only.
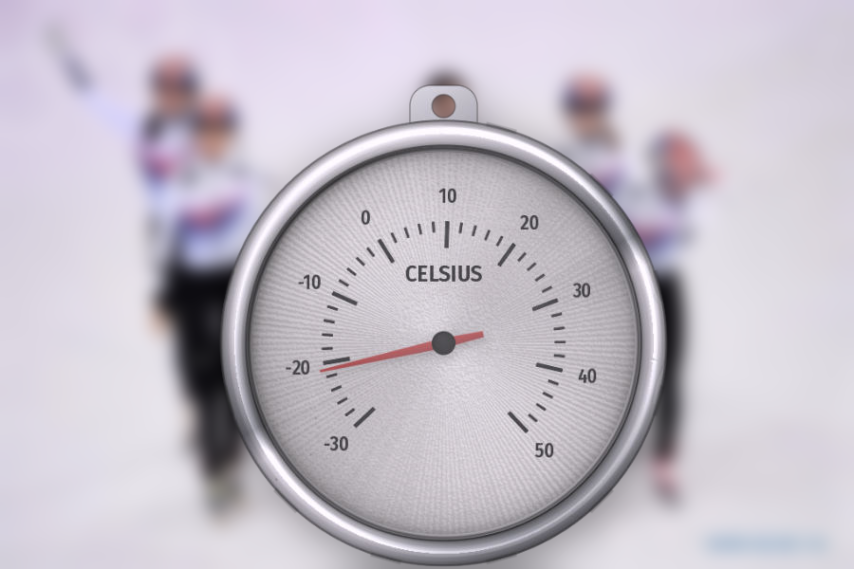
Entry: -21
